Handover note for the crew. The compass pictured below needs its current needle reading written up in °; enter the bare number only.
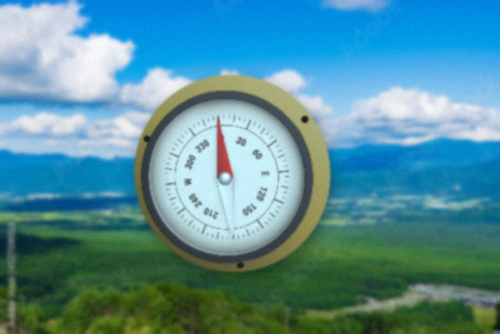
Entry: 0
